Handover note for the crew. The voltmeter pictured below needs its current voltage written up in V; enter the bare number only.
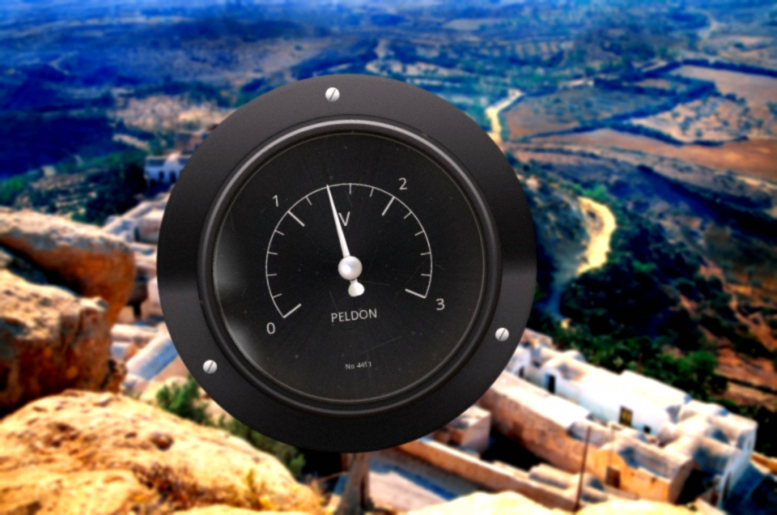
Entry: 1.4
